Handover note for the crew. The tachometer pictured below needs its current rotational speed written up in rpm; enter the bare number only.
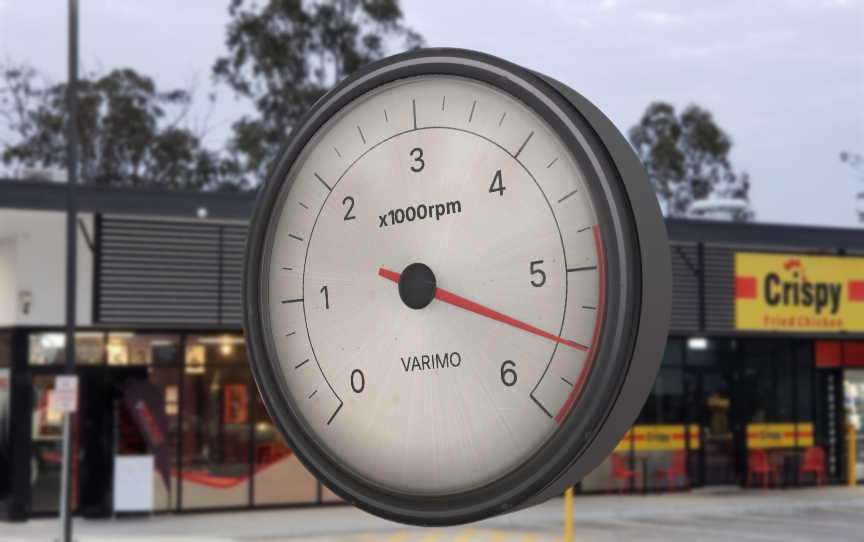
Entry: 5500
